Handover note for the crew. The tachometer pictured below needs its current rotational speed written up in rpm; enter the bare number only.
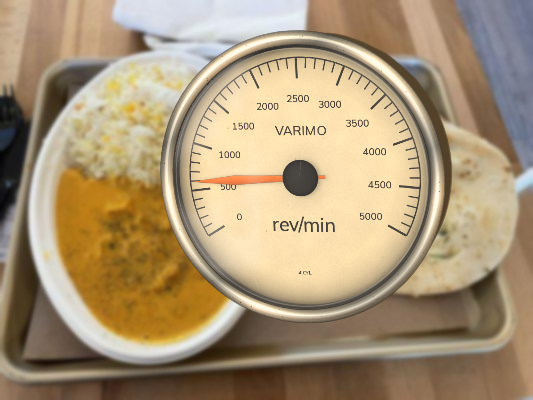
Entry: 600
